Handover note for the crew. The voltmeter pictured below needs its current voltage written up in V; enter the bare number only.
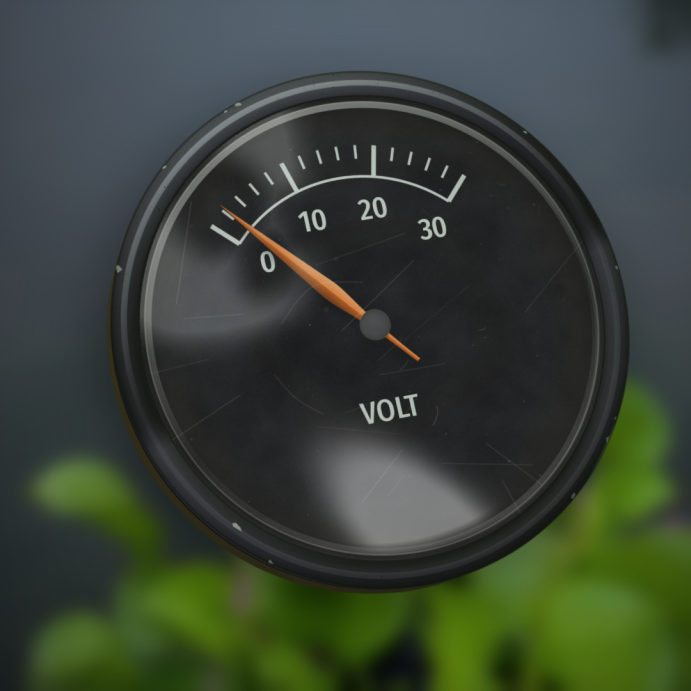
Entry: 2
